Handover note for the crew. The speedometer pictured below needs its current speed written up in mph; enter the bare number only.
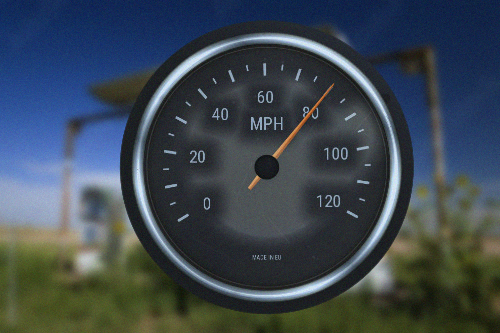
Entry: 80
